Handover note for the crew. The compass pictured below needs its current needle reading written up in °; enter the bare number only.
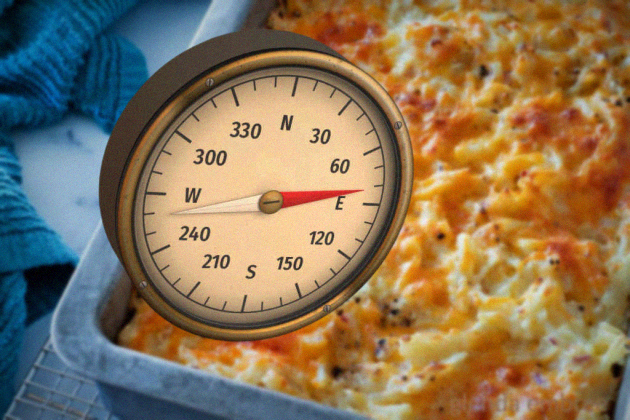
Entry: 80
